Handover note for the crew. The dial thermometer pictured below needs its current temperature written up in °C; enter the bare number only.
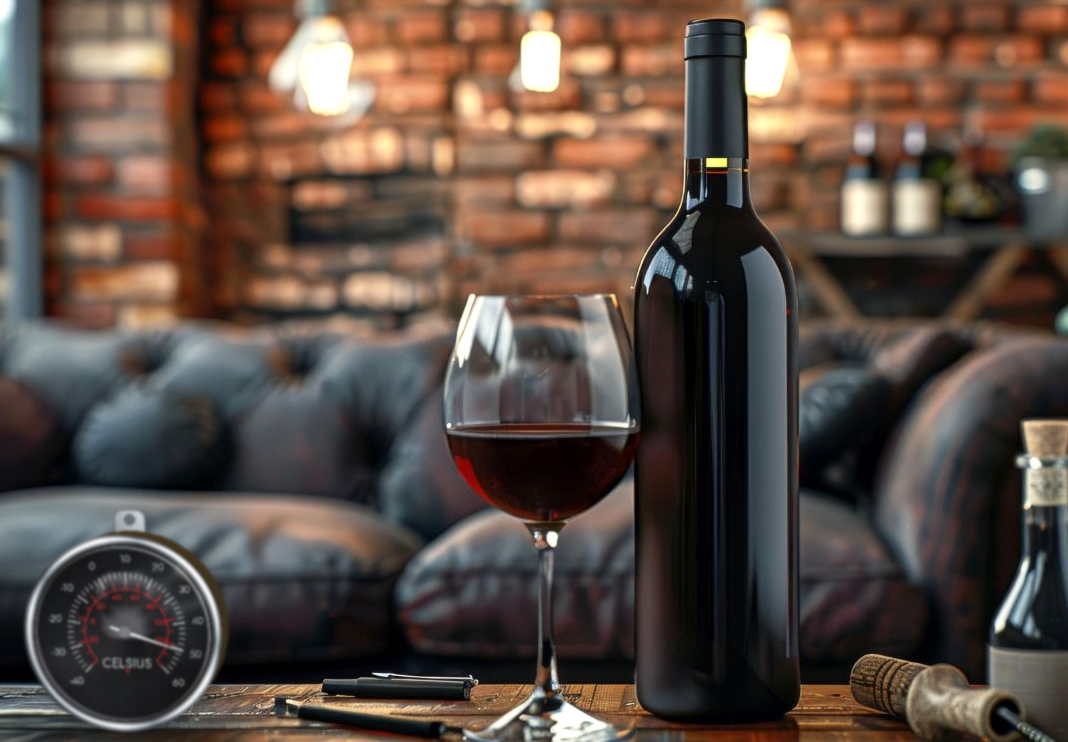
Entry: 50
